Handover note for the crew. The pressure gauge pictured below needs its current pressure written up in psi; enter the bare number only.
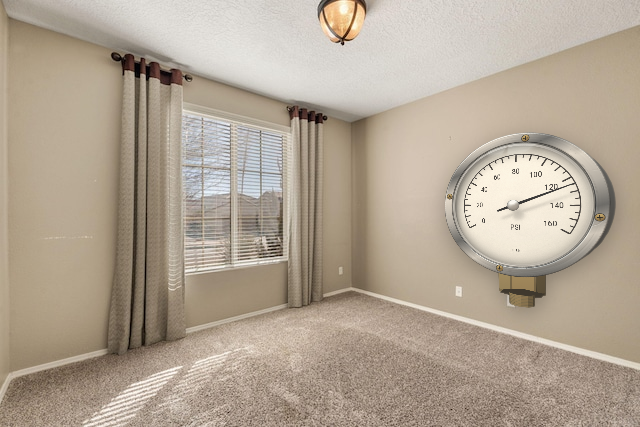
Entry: 125
